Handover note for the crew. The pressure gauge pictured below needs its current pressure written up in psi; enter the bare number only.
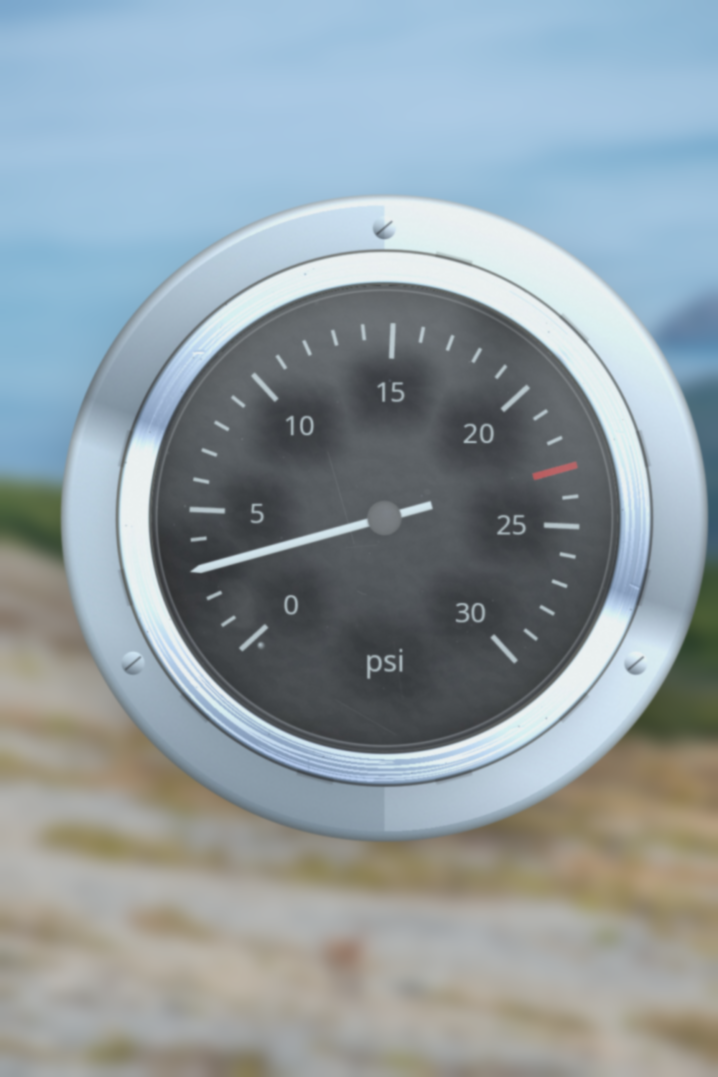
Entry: 3
